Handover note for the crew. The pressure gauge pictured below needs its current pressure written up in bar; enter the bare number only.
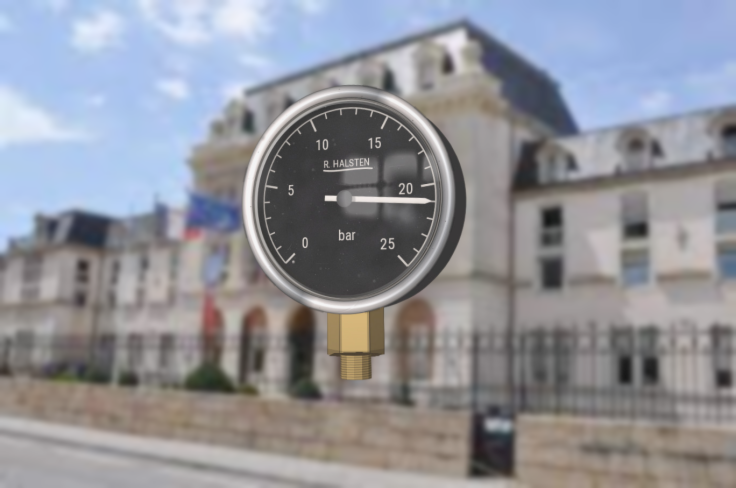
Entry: 21
